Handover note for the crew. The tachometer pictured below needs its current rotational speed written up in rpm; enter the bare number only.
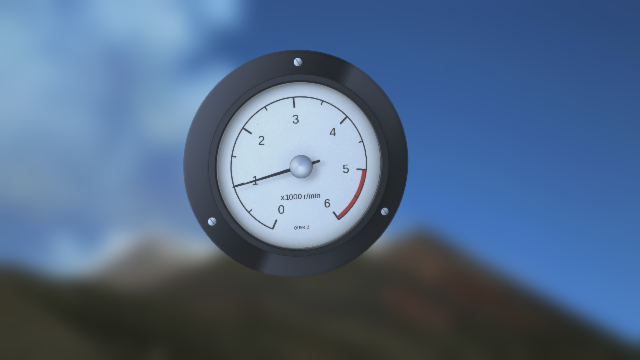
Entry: 1000
